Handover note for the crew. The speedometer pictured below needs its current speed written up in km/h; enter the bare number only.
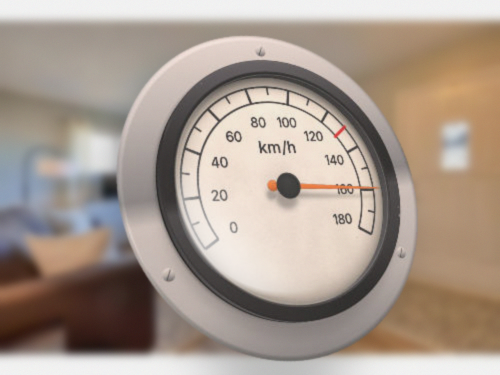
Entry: 160
